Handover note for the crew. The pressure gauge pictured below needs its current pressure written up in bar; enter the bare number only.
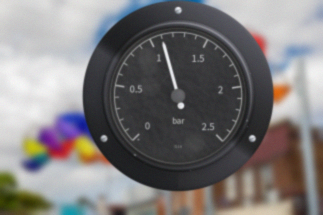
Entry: 1.1
